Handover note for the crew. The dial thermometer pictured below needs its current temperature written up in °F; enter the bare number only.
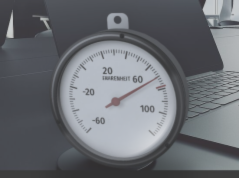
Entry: 70
